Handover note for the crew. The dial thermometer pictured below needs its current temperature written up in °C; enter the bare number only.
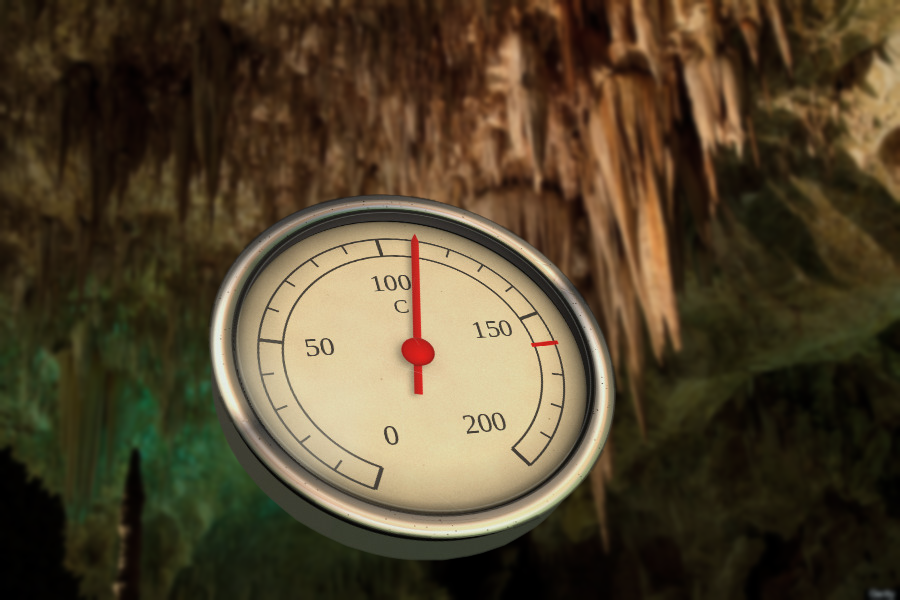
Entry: 110
